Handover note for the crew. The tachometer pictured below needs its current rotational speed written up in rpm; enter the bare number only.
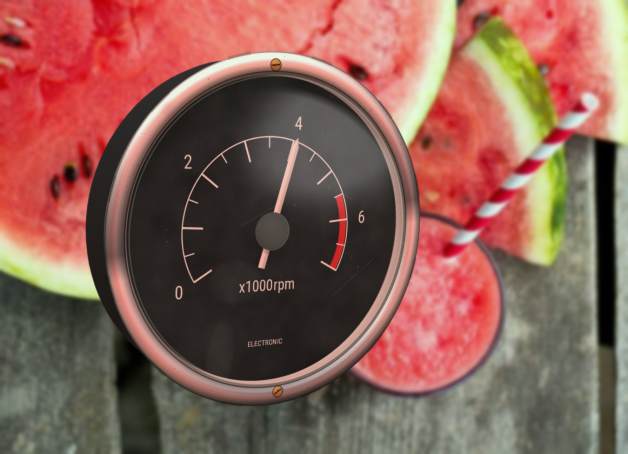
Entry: 4000
